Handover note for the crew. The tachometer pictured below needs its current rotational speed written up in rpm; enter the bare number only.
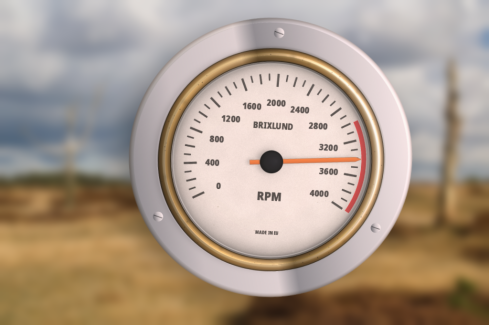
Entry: 3400
